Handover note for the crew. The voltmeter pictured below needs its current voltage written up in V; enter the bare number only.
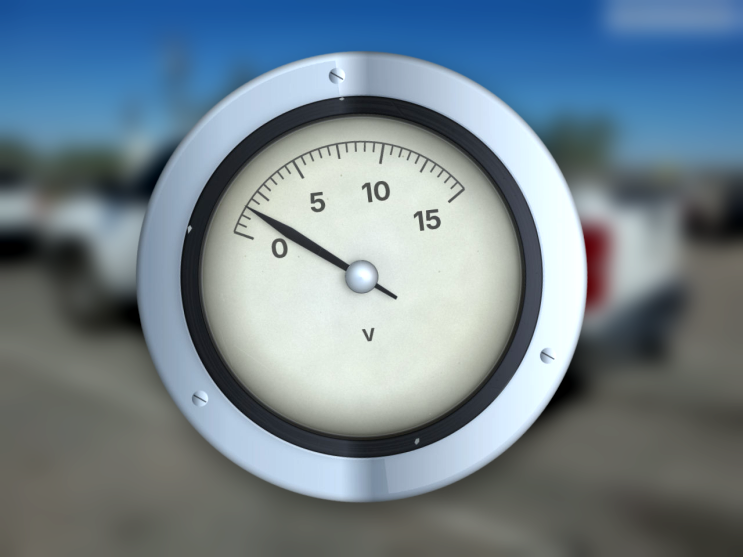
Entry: 1.5
